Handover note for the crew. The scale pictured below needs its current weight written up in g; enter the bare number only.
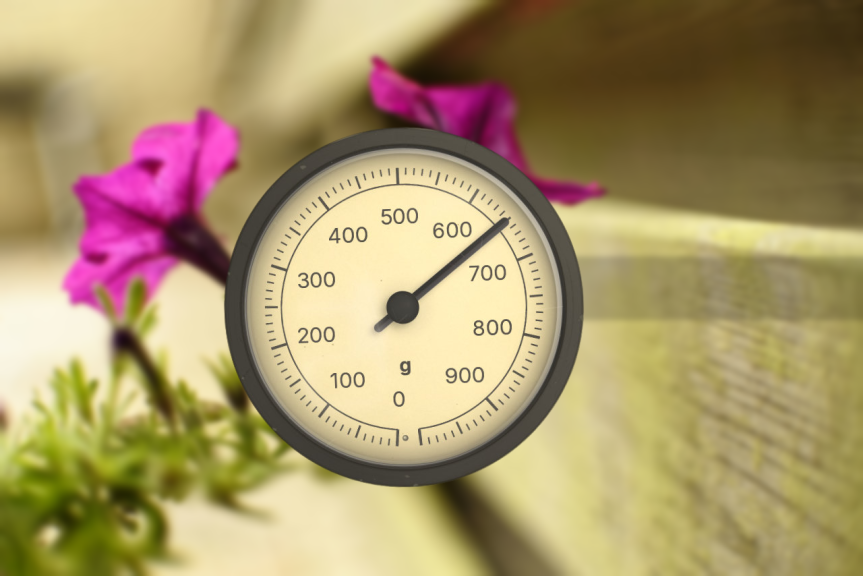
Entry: 650
